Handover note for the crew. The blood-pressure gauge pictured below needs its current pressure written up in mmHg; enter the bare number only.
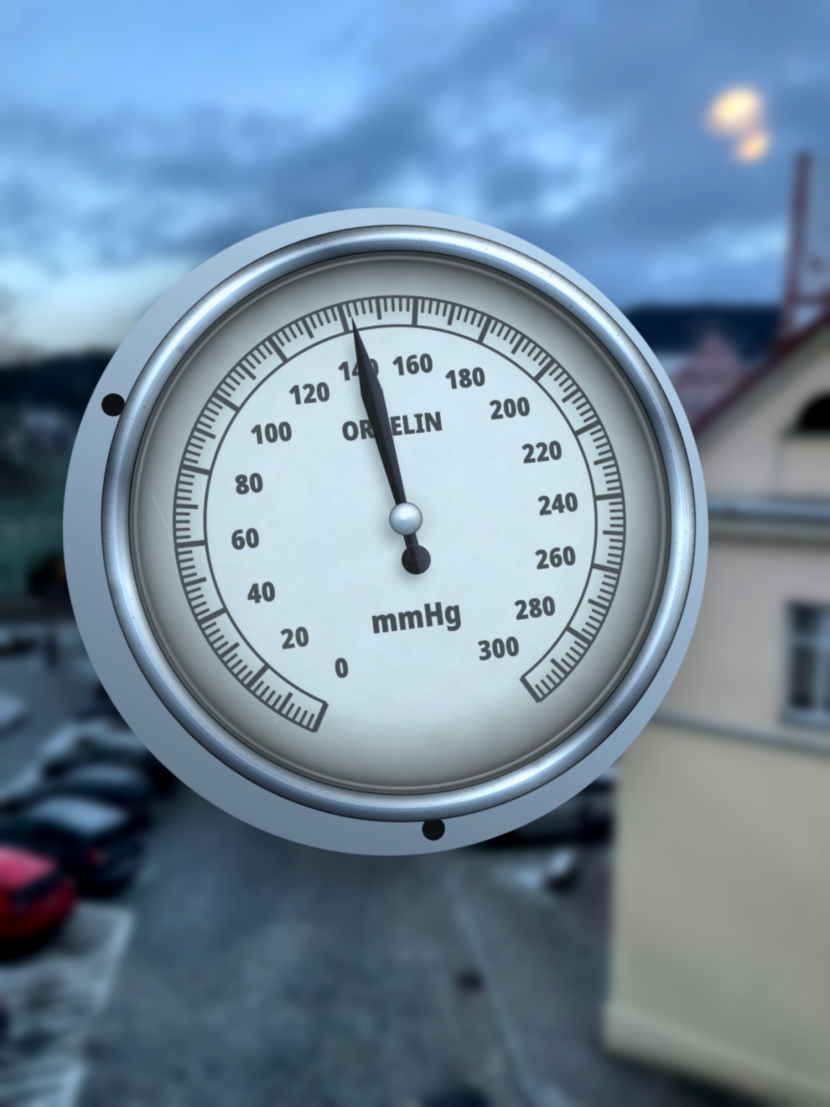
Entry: 142
